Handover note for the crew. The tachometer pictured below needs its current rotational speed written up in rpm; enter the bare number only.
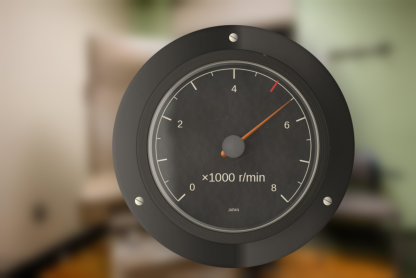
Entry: 5500
